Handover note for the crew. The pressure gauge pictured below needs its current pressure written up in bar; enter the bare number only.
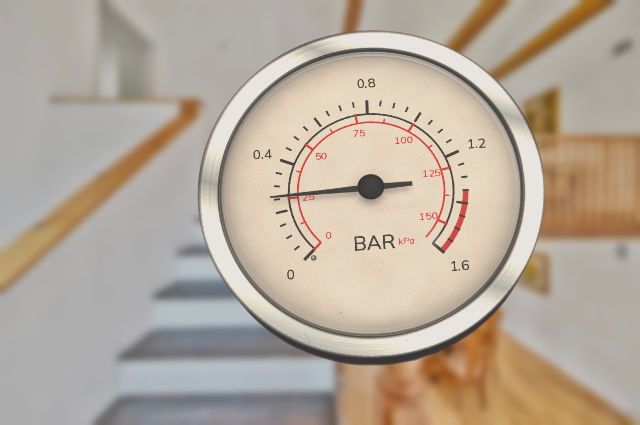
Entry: 0.25
